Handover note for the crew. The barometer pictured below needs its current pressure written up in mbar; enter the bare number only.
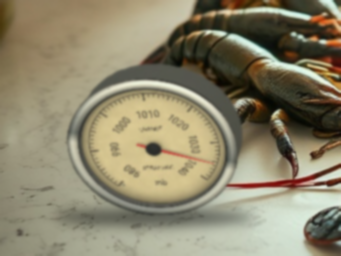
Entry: 1035
